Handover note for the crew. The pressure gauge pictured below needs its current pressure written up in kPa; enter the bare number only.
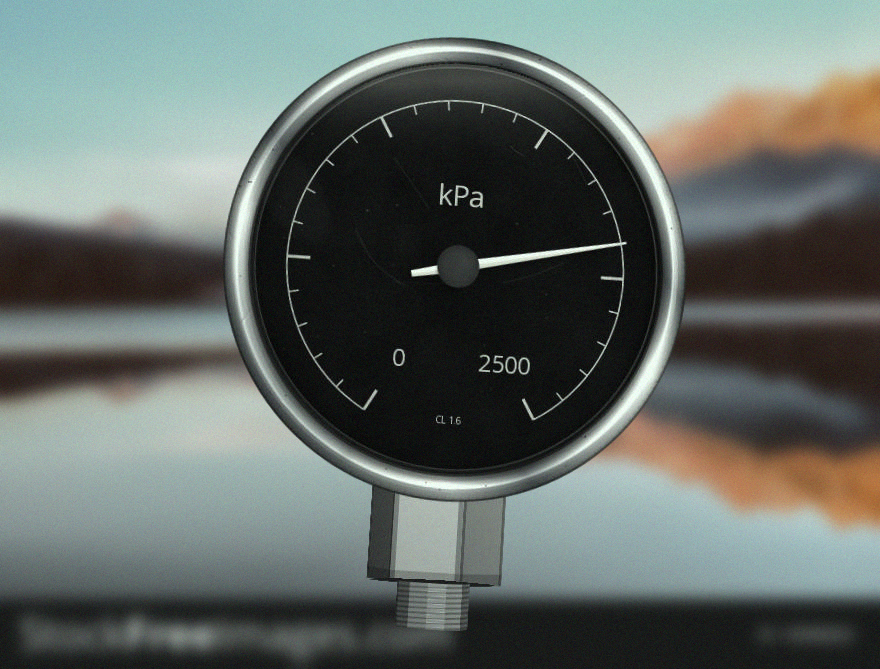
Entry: 1900
